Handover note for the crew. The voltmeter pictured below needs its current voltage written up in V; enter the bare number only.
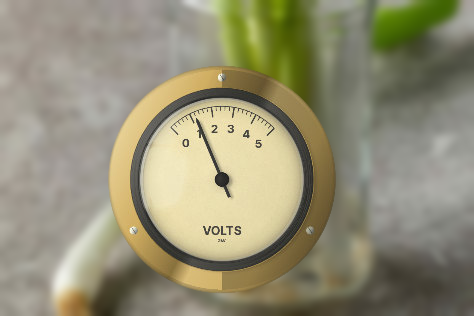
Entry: 1.2
